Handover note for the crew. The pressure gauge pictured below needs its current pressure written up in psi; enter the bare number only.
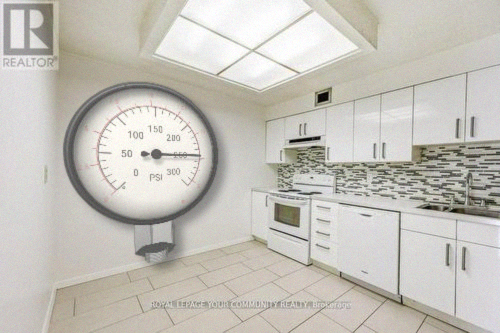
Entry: 250
